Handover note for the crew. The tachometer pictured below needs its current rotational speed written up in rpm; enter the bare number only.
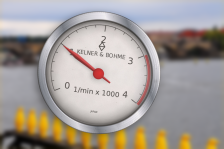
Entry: 1000
